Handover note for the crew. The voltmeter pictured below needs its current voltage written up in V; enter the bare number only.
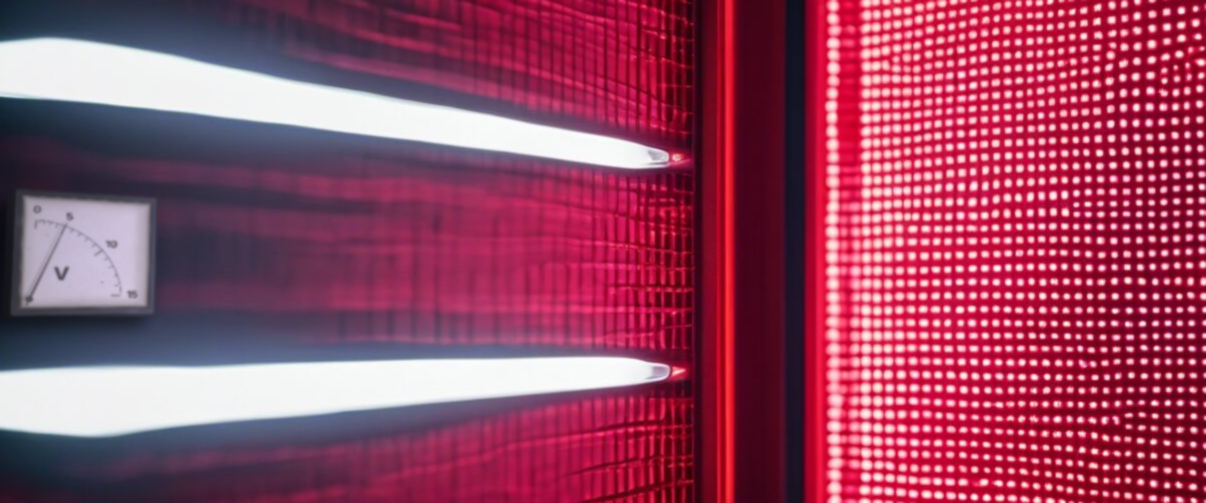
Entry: 5
